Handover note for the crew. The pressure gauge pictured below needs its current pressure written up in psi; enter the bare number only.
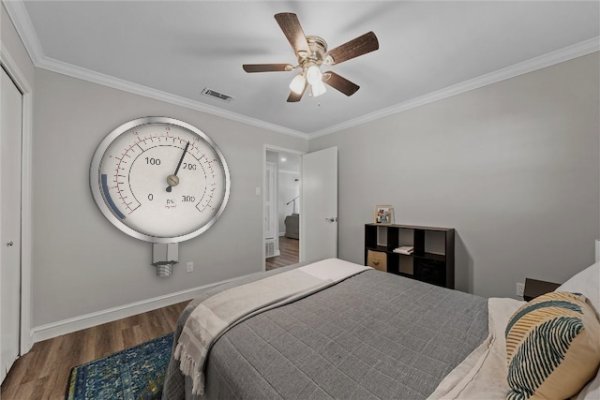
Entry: 170
